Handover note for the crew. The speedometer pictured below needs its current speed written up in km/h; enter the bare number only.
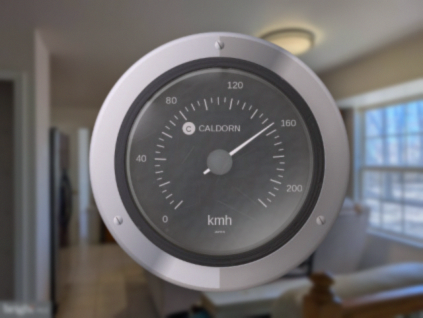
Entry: 155
